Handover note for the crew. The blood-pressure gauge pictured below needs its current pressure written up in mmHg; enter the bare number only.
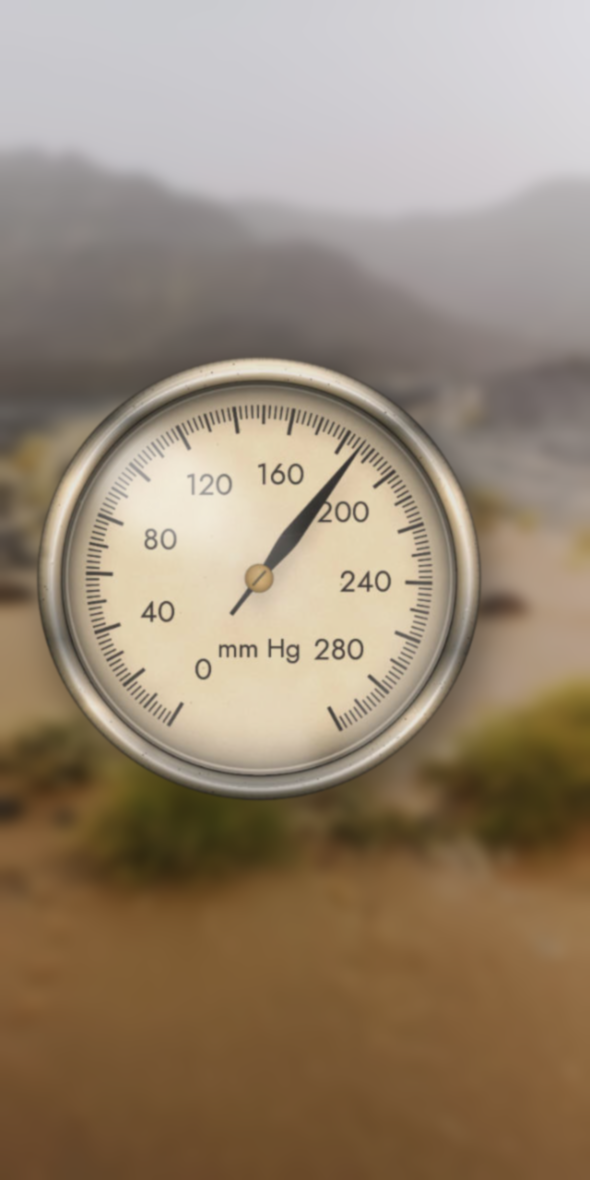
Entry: 186
